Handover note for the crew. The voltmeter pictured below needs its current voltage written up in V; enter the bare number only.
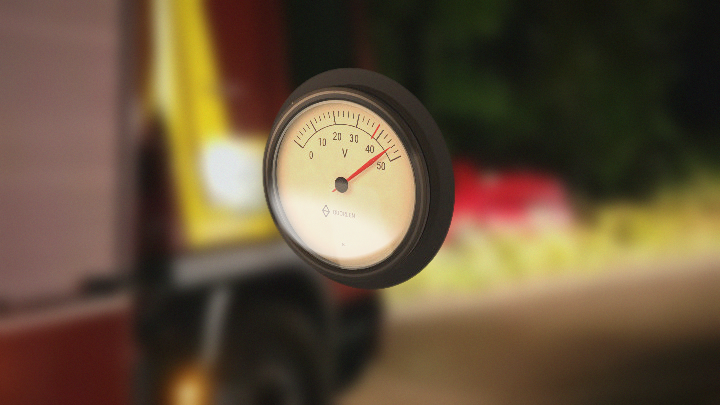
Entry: 46
